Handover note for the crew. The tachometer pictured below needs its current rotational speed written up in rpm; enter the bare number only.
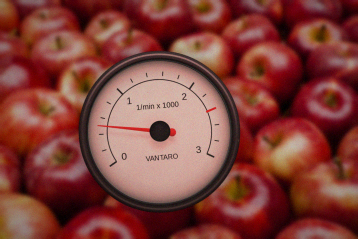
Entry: 500
